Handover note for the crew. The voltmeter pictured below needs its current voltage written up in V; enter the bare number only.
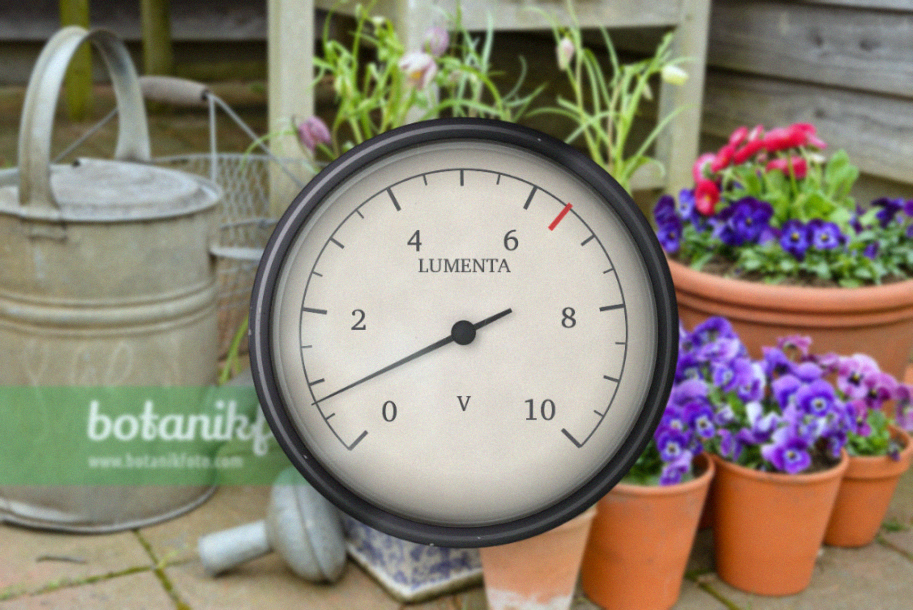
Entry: 0.75
